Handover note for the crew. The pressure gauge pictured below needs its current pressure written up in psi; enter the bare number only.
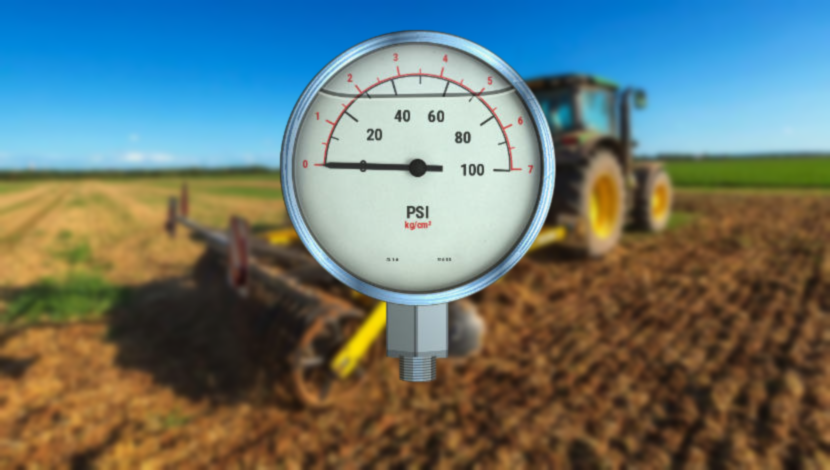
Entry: 0
